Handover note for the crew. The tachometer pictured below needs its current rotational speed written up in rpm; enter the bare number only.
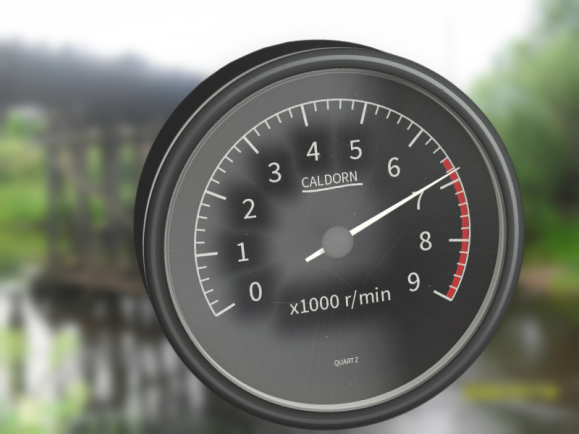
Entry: 6800
